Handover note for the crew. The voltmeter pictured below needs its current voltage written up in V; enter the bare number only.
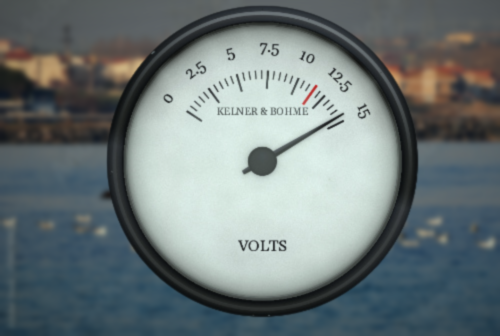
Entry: 14.5
